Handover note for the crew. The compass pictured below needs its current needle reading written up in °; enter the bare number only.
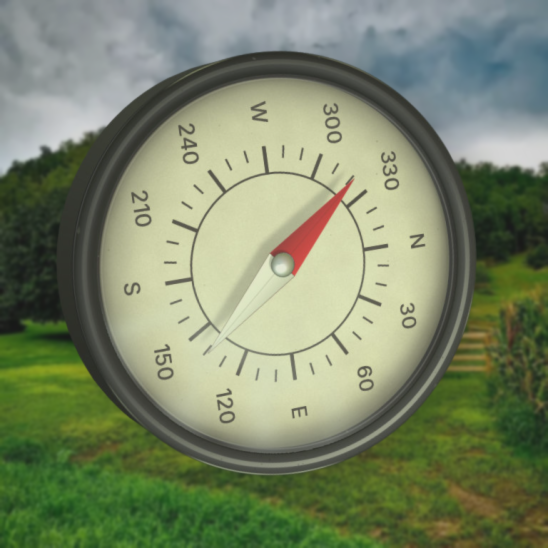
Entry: 320
